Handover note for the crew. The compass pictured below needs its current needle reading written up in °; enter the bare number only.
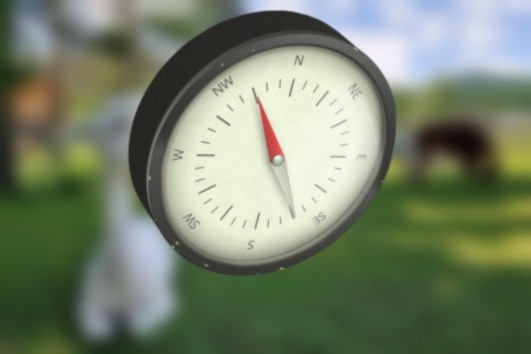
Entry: 330
